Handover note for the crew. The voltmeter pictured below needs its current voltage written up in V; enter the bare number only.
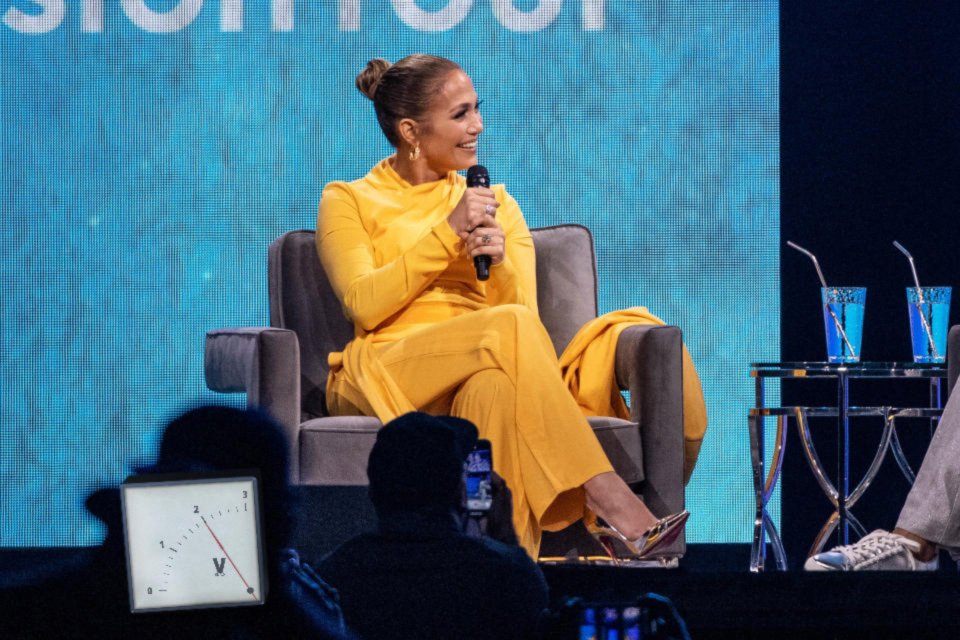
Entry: 2
